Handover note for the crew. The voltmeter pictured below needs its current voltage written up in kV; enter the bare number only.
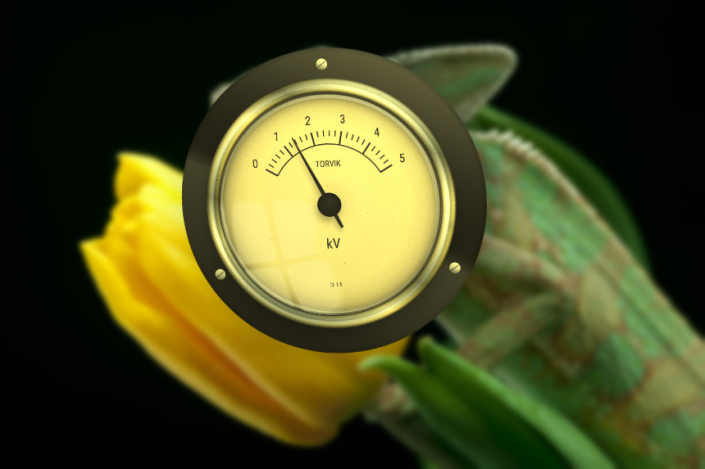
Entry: 1.4
